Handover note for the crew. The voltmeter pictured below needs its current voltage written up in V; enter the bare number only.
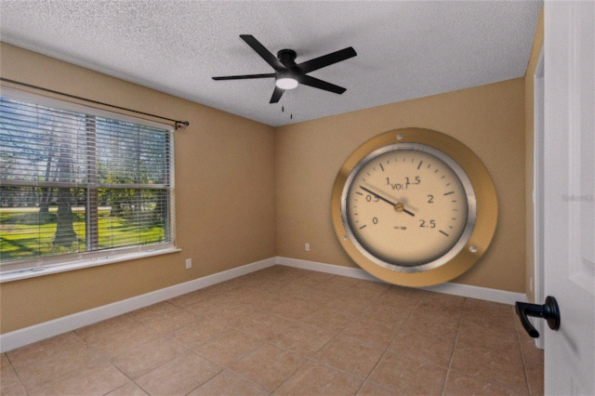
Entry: 0.6
